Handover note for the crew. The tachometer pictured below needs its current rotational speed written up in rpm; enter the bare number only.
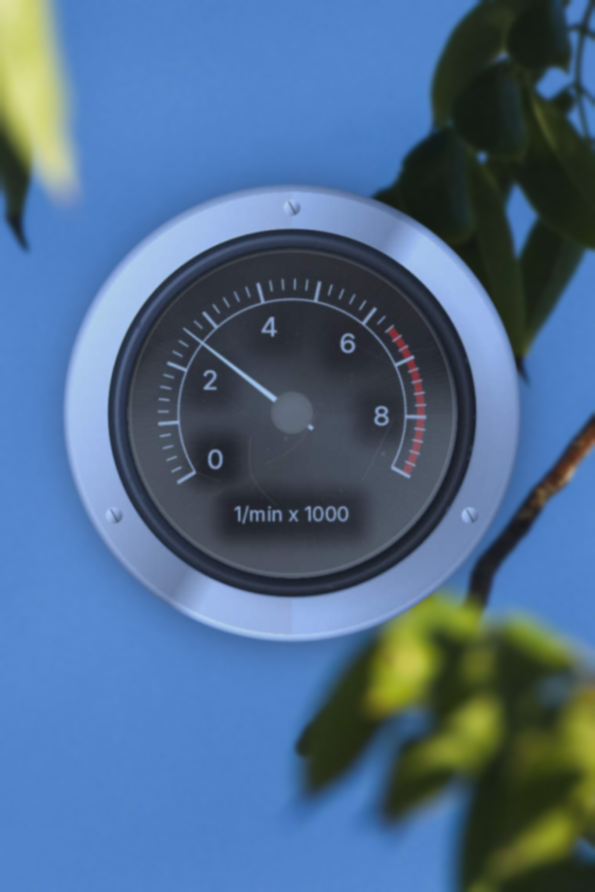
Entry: 2600
